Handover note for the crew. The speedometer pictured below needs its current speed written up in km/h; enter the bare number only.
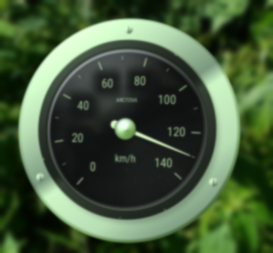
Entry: 130
